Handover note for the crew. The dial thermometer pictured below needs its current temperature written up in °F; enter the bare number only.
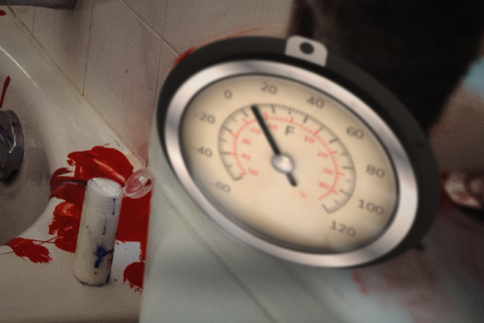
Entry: 10
